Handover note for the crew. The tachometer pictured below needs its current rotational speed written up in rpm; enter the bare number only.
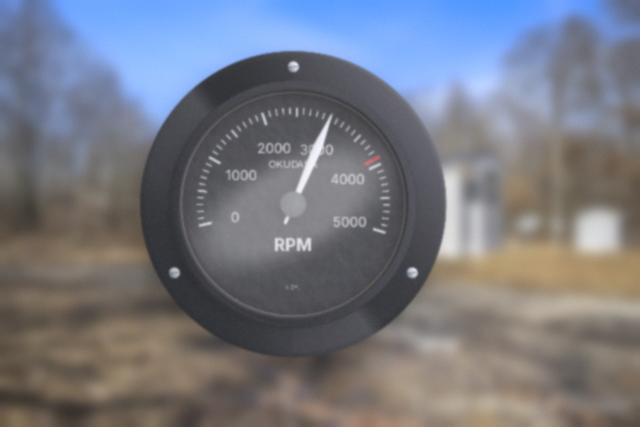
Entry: 3000
